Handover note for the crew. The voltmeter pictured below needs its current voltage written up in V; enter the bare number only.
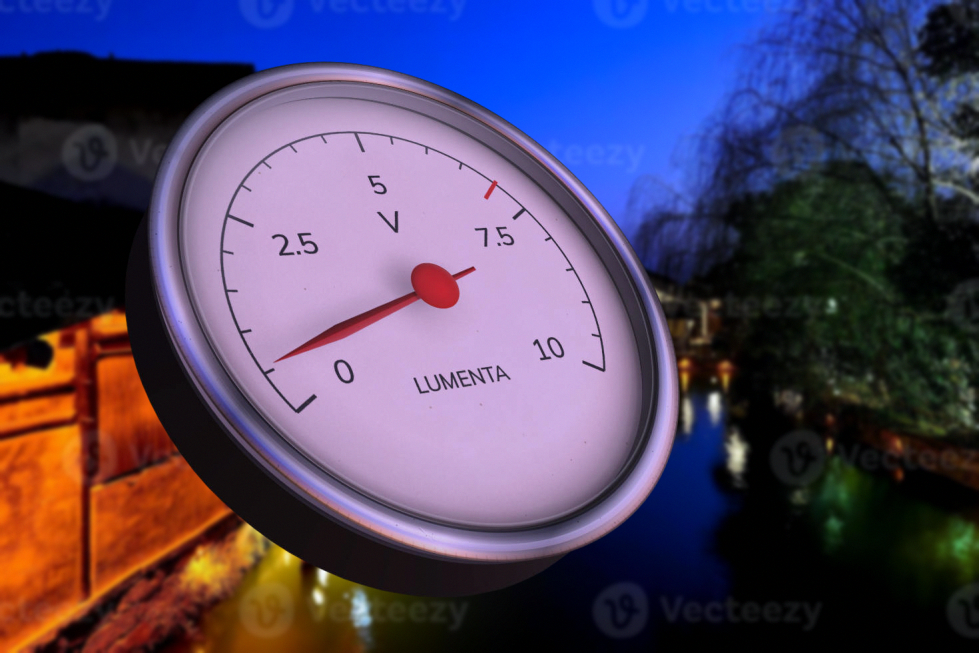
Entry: 0.5
